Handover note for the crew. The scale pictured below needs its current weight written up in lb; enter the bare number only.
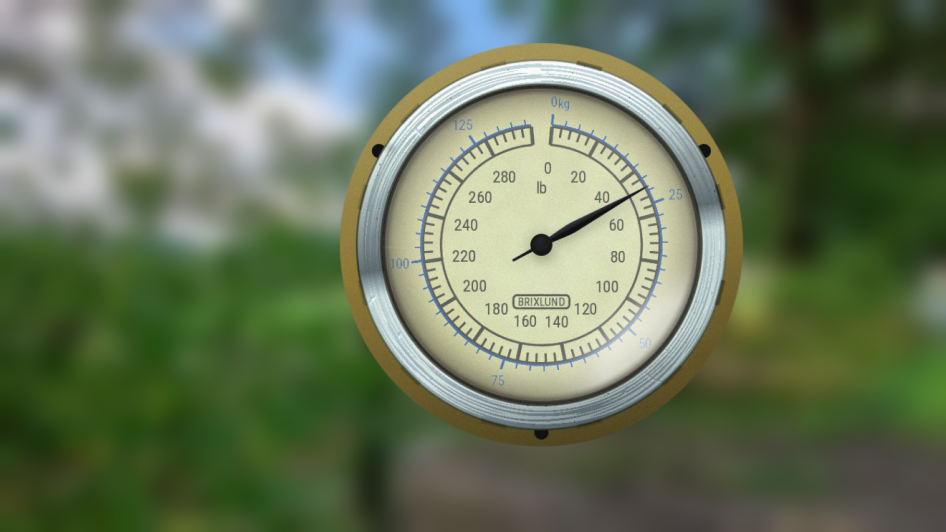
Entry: 48
